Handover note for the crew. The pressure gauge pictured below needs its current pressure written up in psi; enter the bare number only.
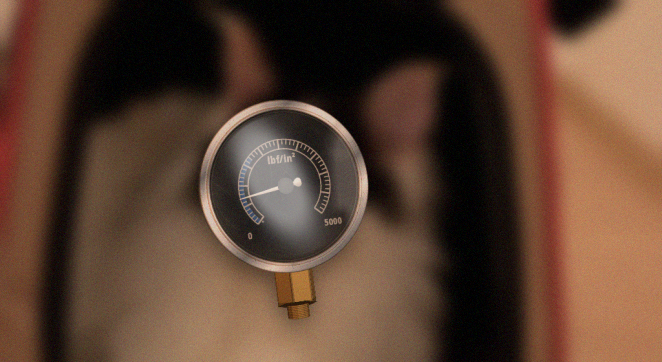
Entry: 700
